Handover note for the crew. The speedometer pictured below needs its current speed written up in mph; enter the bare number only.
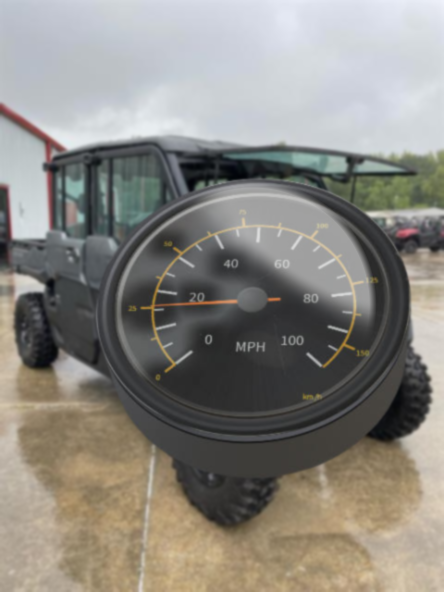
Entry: 15
